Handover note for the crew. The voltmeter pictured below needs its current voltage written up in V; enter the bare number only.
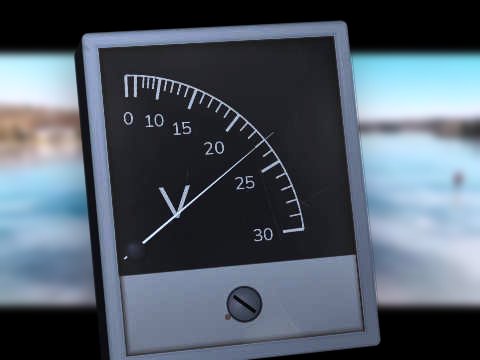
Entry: 23
